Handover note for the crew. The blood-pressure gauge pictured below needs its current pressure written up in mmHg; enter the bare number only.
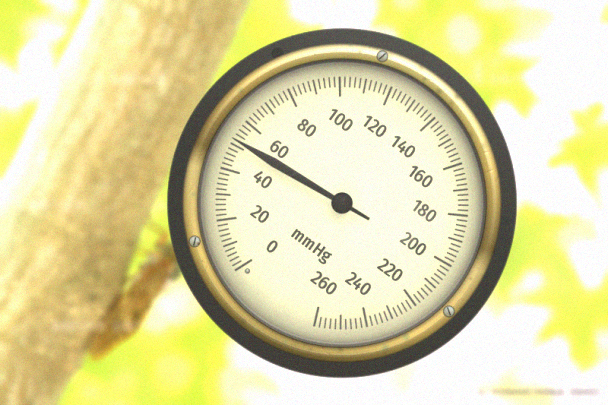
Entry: 52
